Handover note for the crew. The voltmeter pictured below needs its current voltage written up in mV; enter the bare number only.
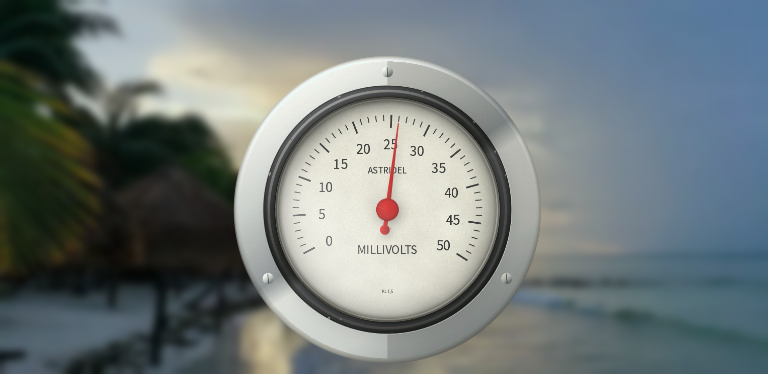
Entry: 26
